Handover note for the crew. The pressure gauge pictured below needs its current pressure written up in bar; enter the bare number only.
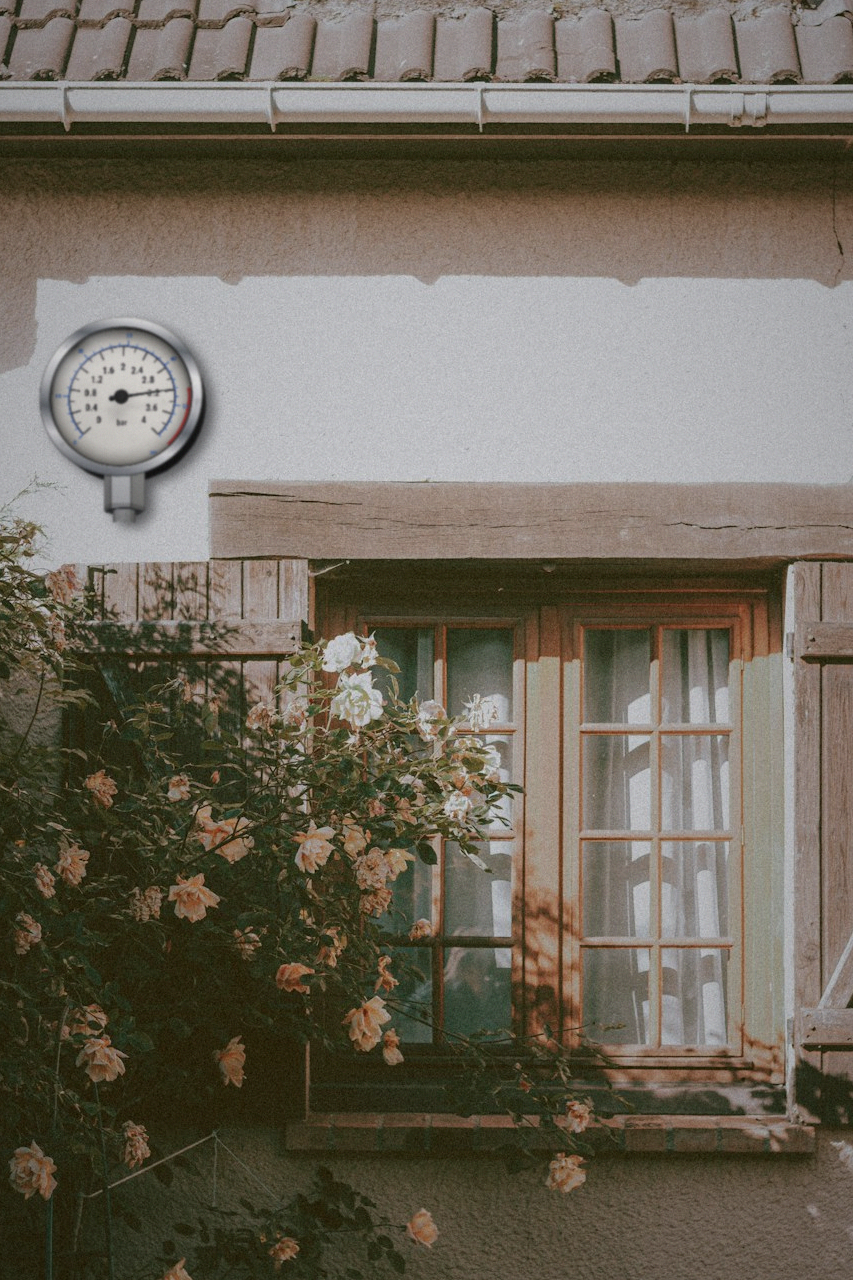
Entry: 3.2
